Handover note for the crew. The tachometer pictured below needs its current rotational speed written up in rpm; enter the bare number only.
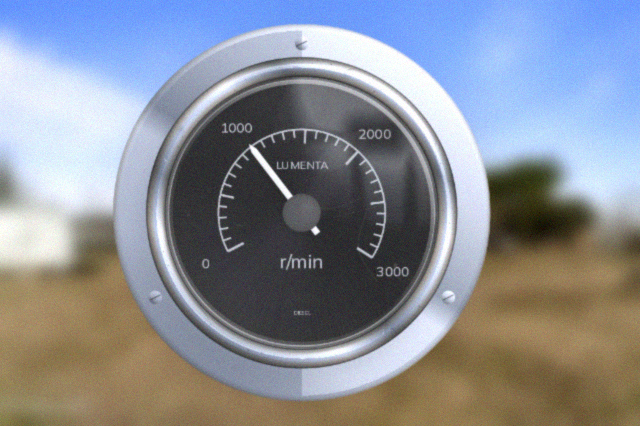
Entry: 1000
